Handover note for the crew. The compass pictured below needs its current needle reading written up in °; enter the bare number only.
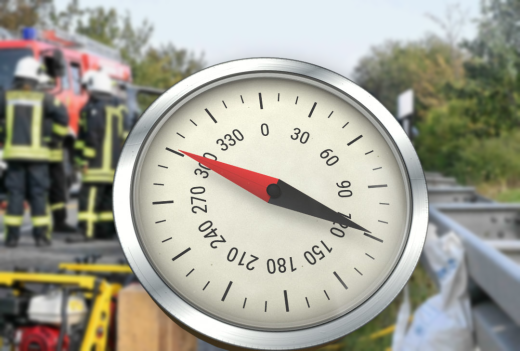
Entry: 300
